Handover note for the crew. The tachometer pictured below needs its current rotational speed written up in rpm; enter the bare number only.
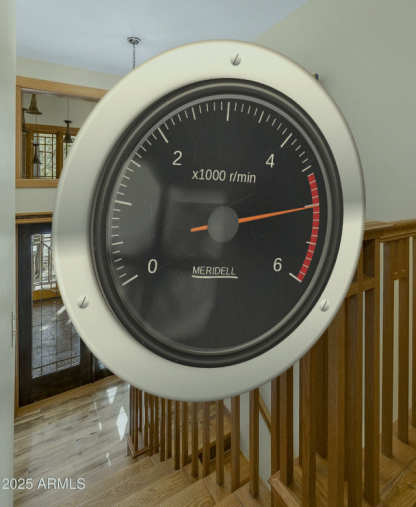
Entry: 5000
